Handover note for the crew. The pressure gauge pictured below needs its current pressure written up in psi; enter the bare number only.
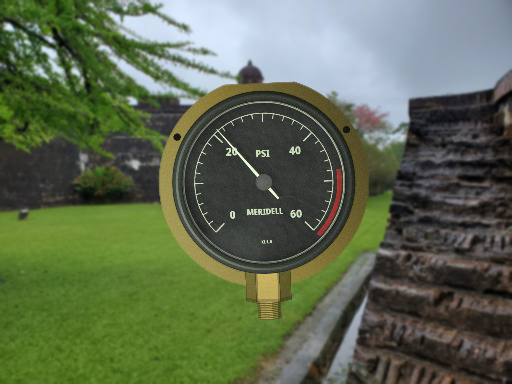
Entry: 21
